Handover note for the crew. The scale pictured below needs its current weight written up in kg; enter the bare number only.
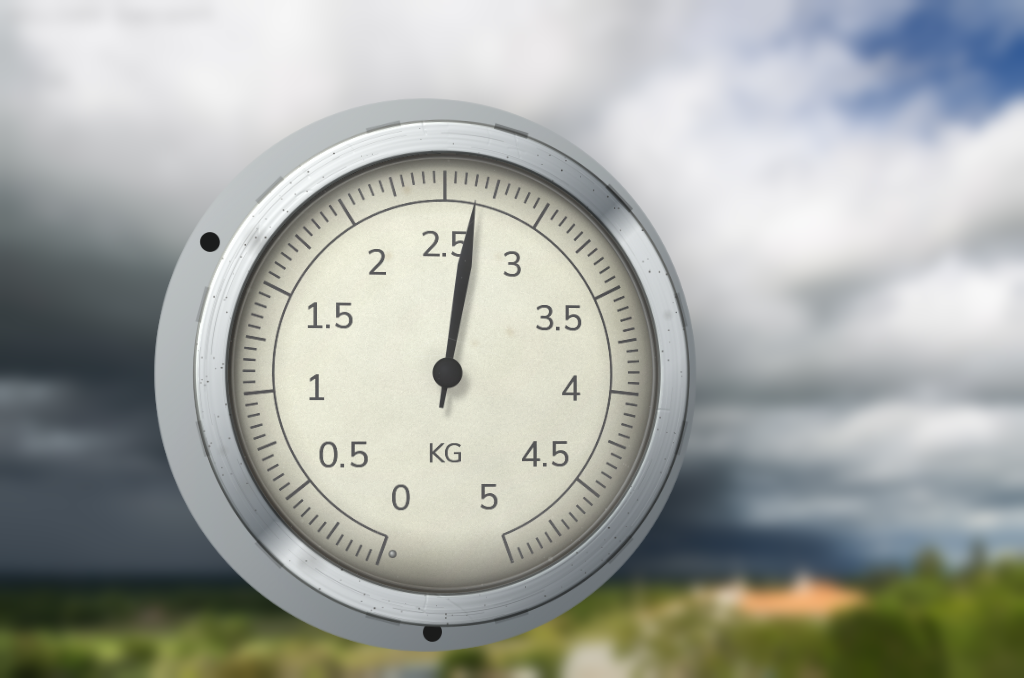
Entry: 2.65
